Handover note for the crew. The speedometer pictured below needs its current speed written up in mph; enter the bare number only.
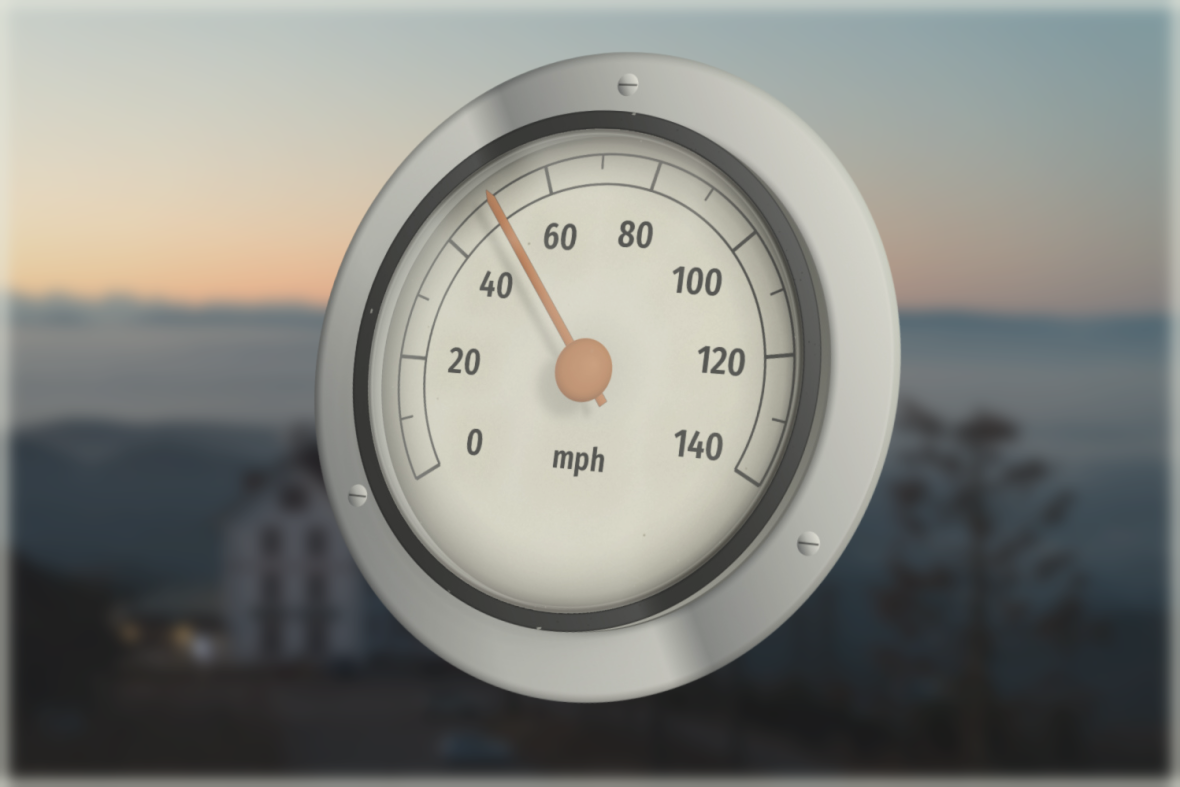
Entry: 50
